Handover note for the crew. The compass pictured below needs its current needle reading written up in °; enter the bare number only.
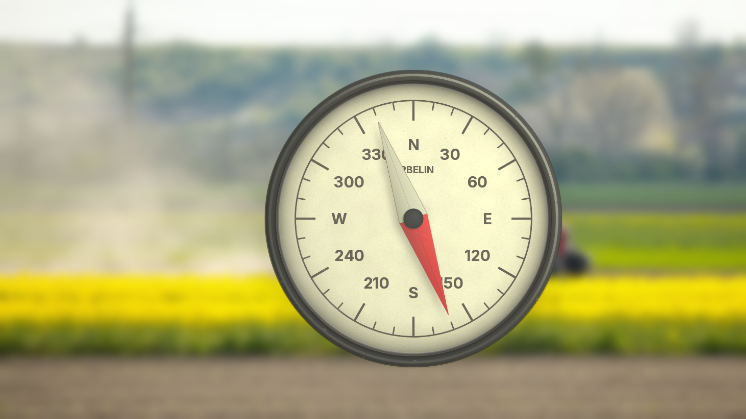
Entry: 160
